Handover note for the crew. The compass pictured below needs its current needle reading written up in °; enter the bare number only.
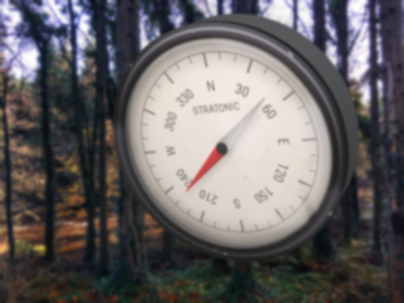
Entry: 230
